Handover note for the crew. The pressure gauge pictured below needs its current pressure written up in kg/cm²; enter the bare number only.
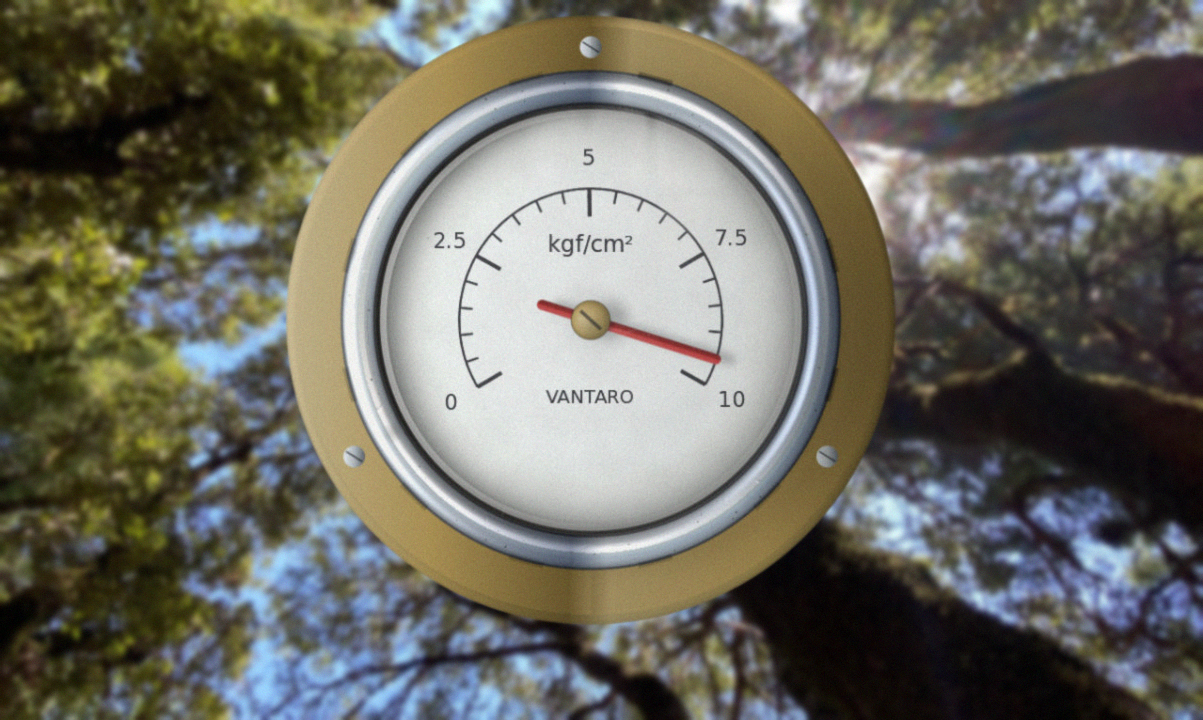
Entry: 9.5
